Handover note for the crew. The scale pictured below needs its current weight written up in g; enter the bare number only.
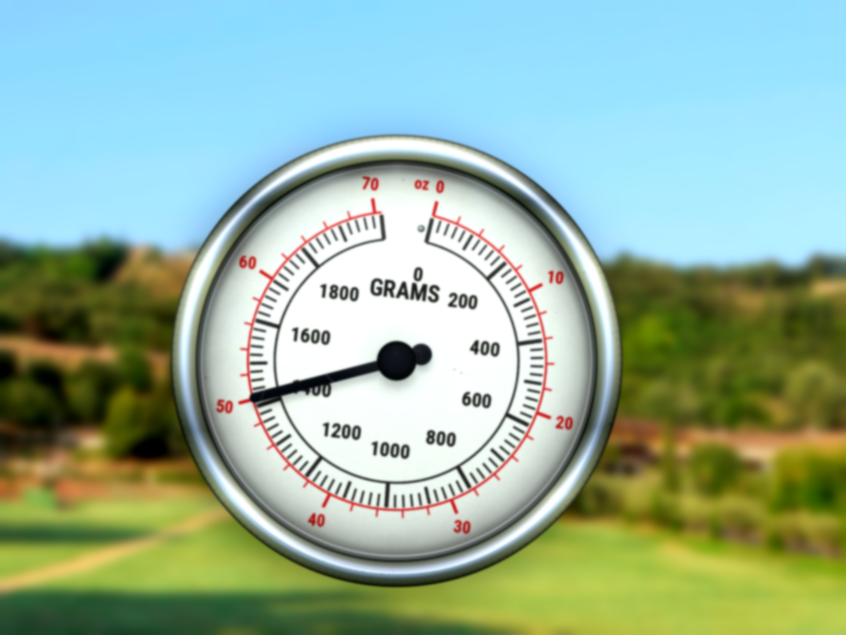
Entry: 1420
